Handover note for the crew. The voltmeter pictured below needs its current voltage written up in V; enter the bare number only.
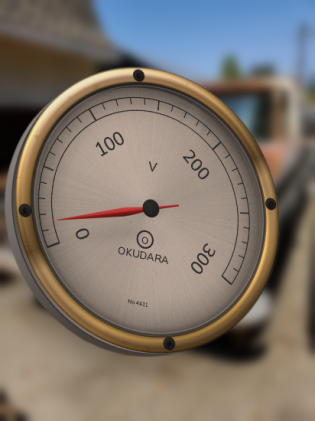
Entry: 15
